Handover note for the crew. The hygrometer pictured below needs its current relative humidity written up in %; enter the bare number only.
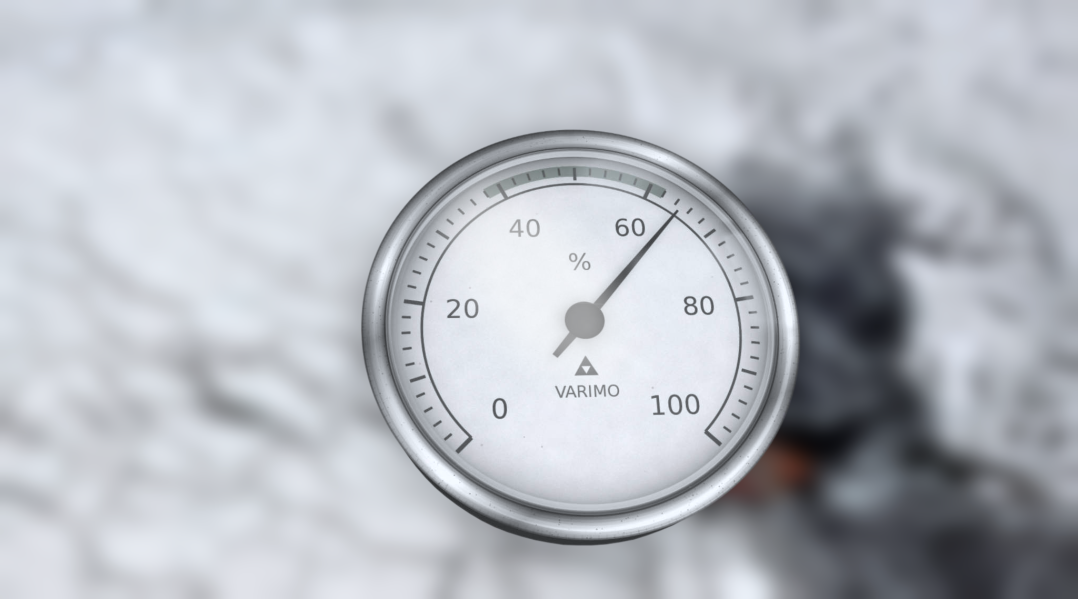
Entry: 65
